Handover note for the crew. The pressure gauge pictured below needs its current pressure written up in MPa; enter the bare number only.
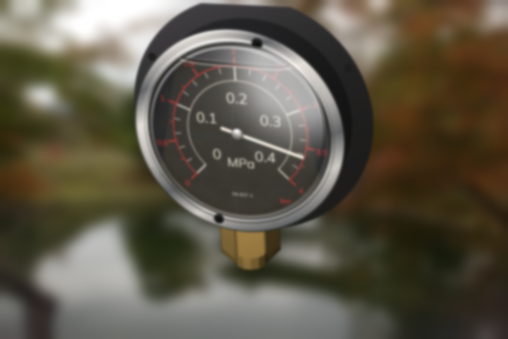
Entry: 0.36
